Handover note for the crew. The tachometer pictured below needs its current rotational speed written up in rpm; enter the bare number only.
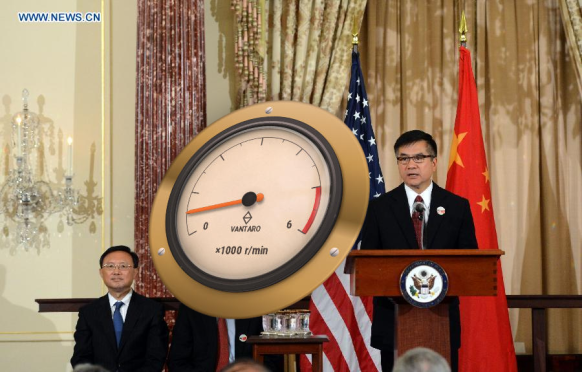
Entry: 500
